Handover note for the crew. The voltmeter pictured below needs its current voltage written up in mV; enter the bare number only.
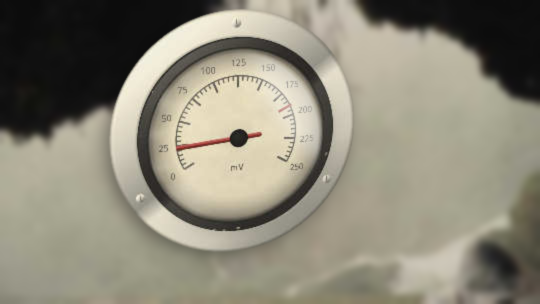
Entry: 25
